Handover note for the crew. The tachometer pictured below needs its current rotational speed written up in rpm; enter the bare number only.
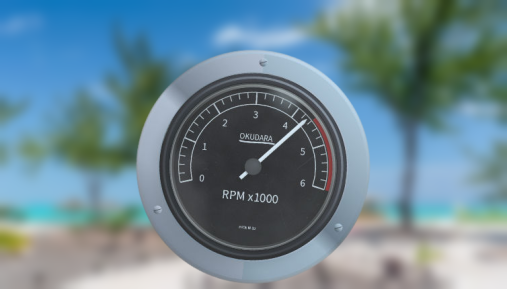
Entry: 4300
